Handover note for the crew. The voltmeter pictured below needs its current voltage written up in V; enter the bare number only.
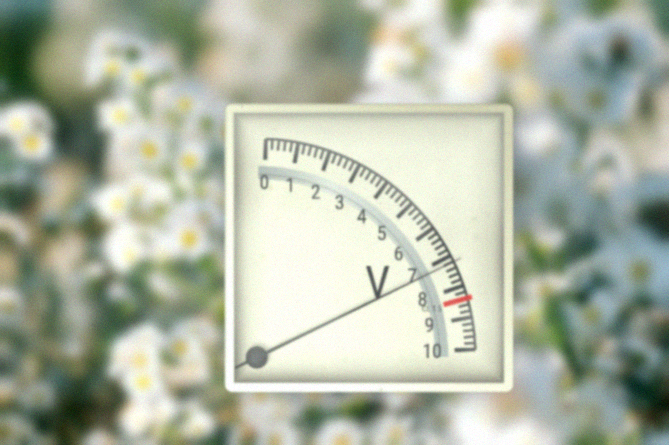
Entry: 7.2
